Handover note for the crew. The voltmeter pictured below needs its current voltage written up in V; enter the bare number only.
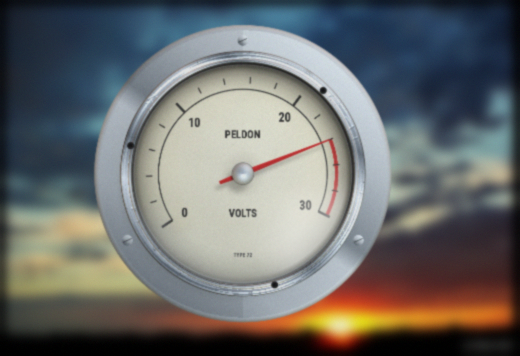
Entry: 24
